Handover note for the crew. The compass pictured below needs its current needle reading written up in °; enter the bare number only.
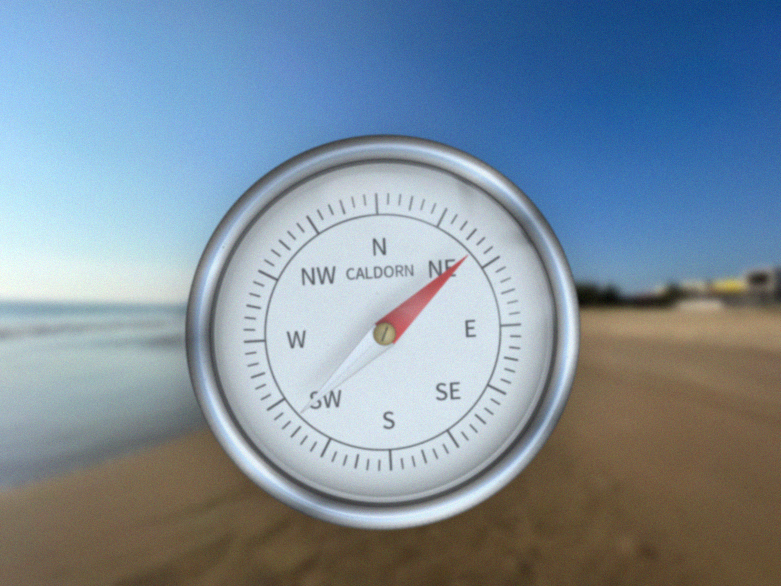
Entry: 50
